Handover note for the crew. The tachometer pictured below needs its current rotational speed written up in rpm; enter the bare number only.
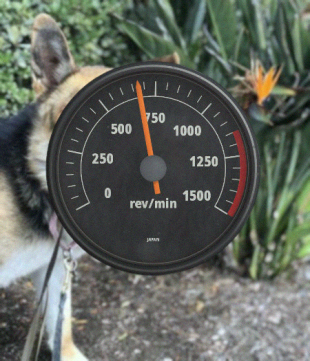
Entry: 675
